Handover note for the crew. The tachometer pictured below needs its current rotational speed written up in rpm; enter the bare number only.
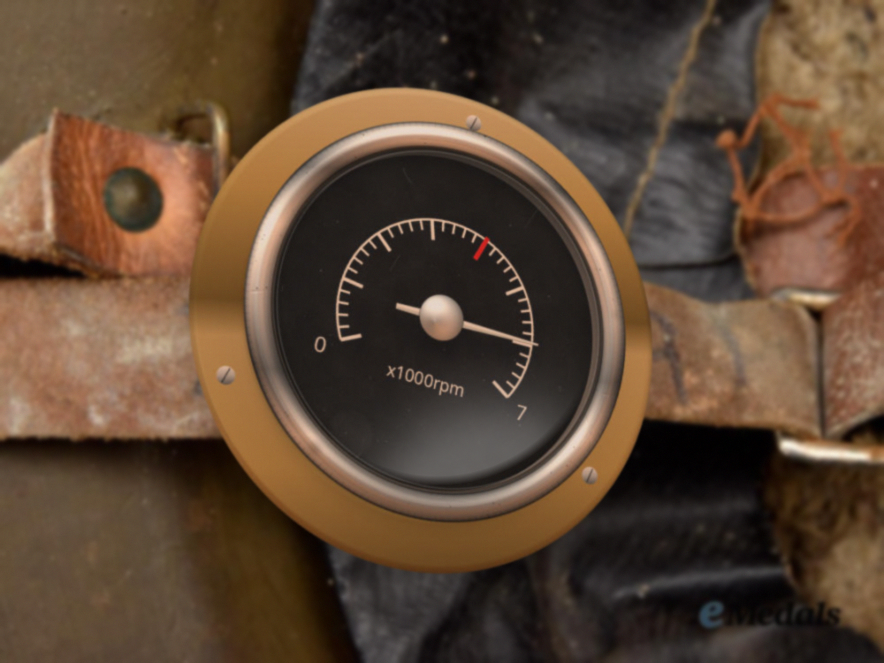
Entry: 6000
